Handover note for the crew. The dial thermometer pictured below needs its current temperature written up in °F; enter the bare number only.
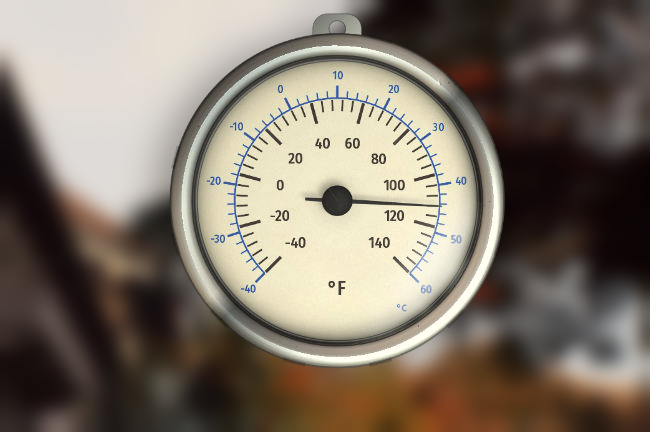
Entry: 112
